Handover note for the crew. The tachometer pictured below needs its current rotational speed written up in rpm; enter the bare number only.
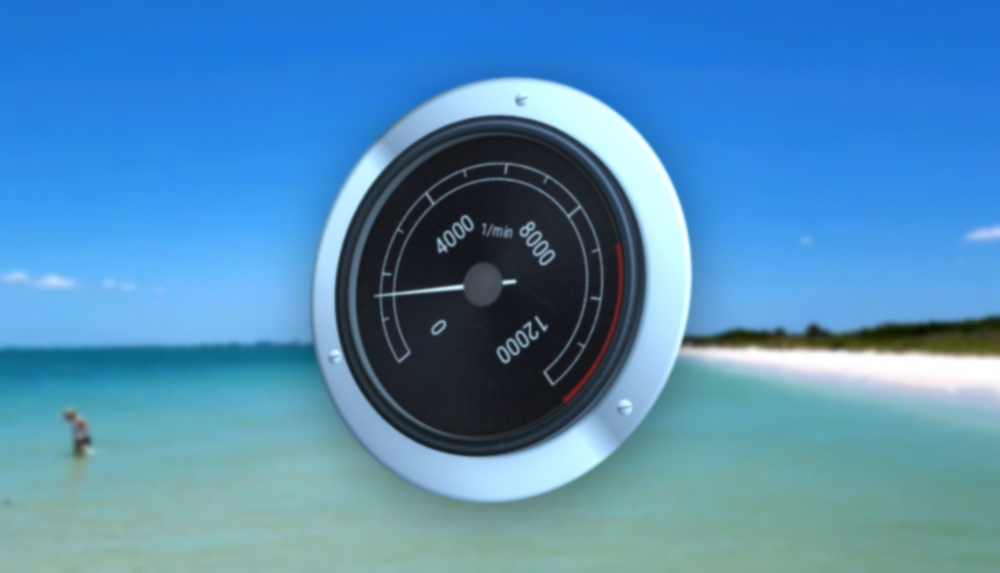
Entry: 1500
